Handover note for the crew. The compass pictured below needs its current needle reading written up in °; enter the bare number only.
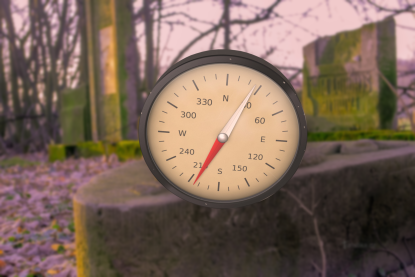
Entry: 205
